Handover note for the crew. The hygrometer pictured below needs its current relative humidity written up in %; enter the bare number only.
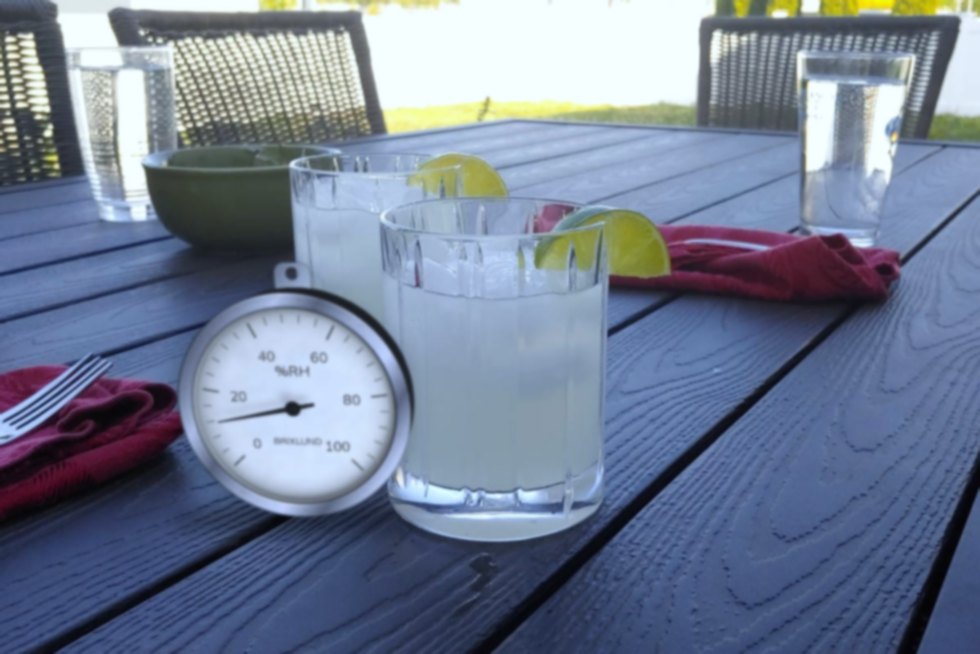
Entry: 12
